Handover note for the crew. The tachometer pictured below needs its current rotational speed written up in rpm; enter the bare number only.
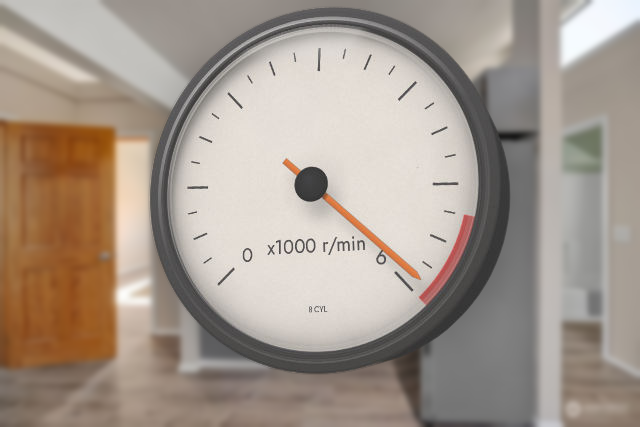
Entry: 5875
